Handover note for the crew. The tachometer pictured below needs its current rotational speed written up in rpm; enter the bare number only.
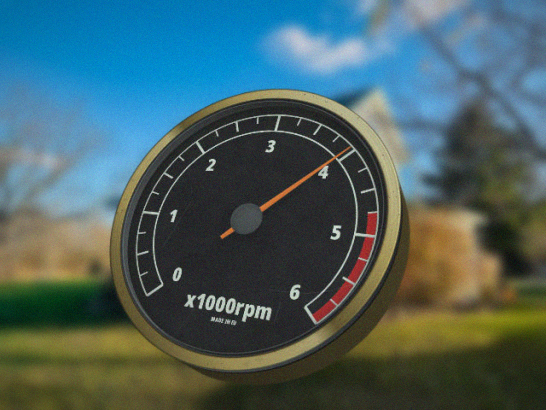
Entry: 4000
